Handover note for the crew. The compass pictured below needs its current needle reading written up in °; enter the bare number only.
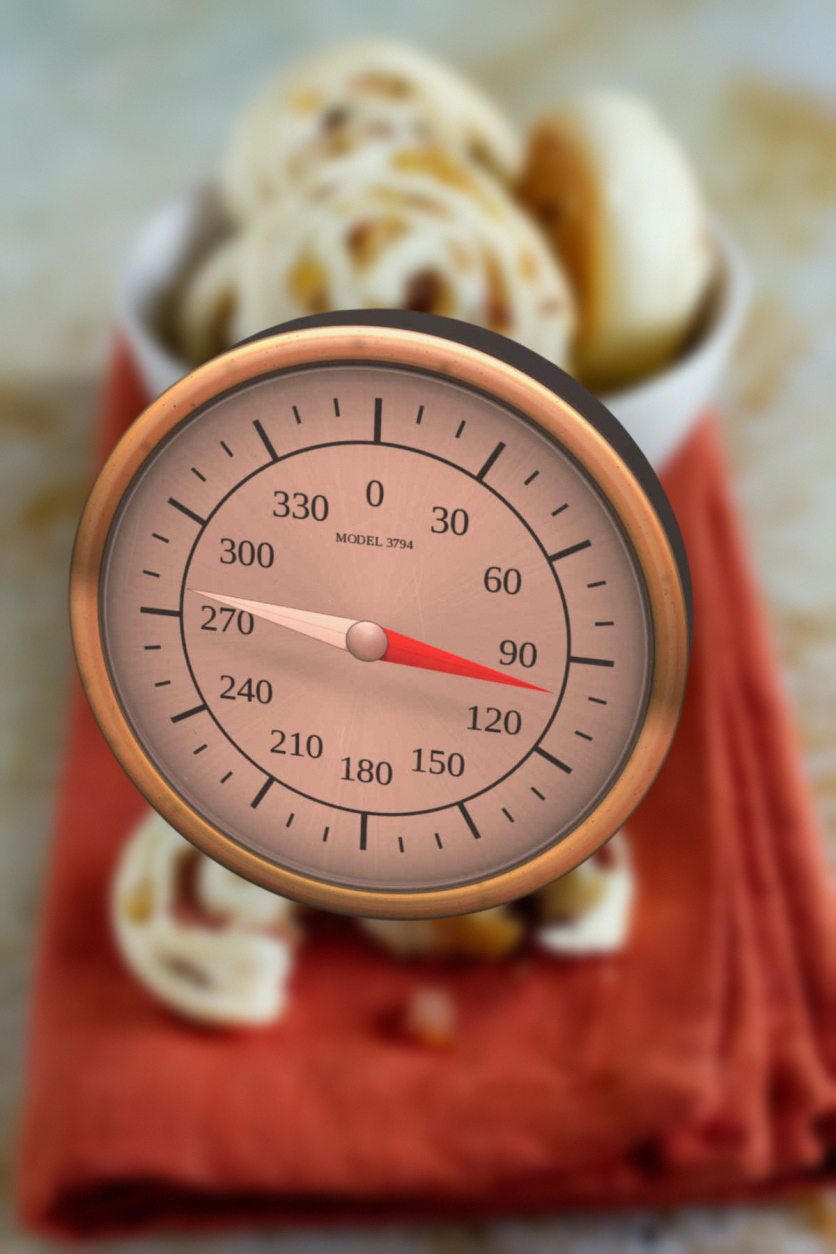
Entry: 100
